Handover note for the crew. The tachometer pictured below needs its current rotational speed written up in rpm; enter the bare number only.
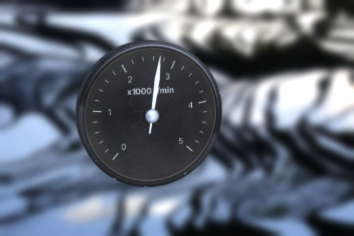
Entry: 2700
